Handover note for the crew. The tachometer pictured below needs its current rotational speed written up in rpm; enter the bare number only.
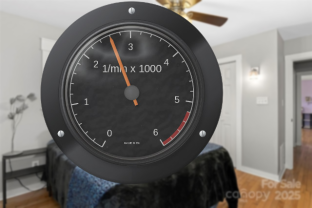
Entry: 2600
